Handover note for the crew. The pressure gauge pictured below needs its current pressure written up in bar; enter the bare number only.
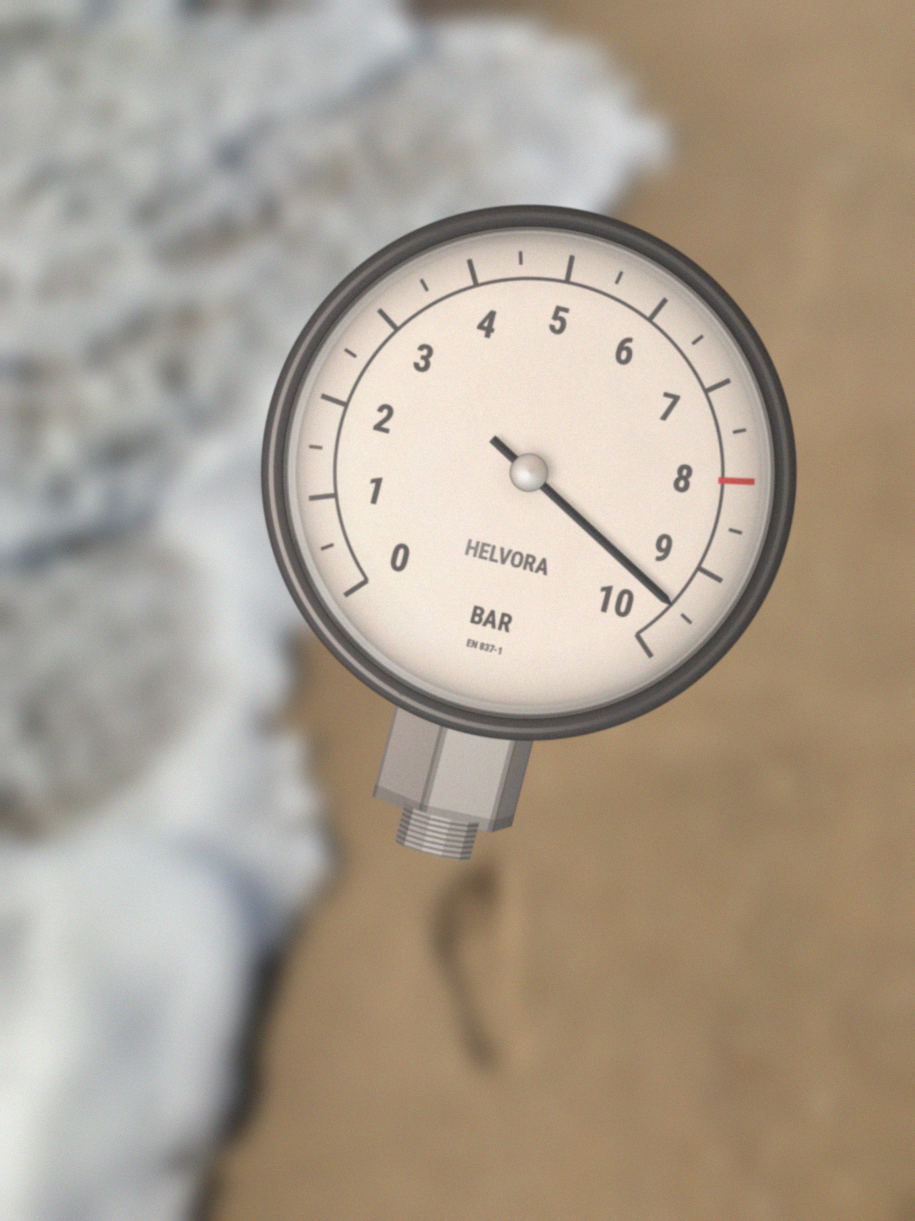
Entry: 9.5
